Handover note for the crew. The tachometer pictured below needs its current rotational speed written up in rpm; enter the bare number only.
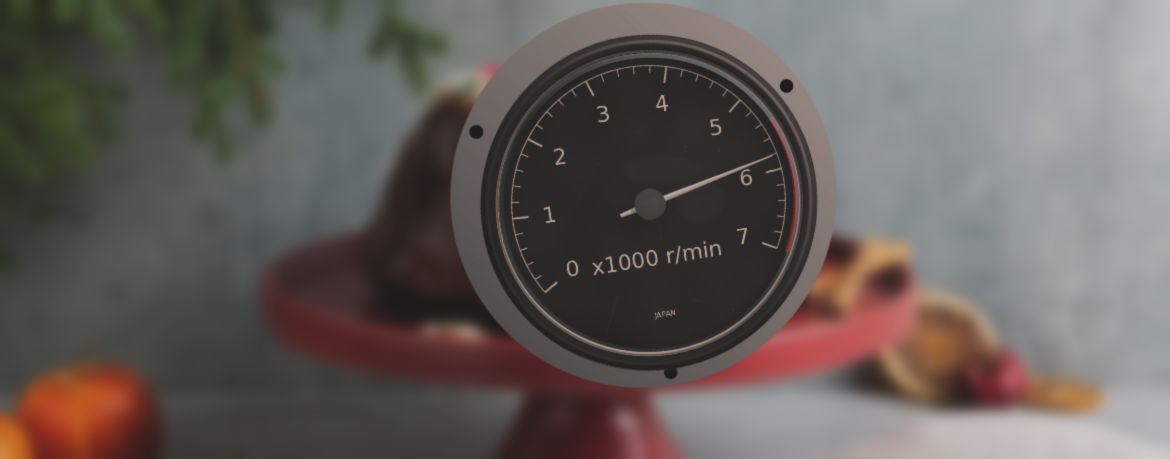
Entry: 5800
